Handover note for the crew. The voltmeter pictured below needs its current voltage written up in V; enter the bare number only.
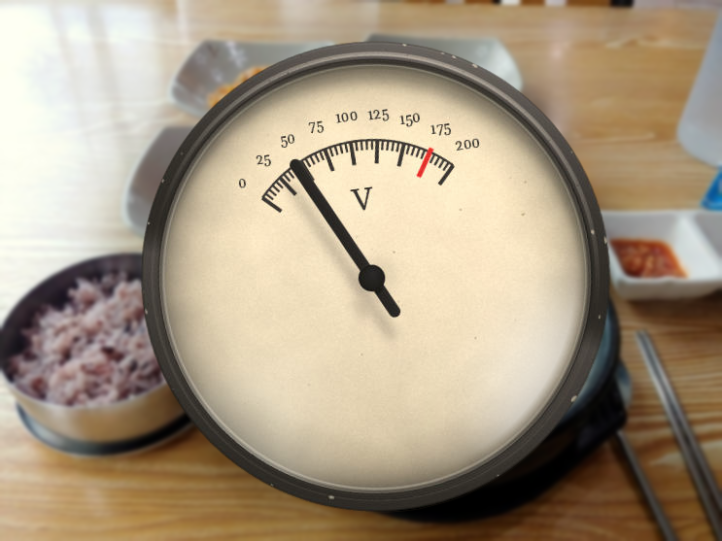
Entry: 45
